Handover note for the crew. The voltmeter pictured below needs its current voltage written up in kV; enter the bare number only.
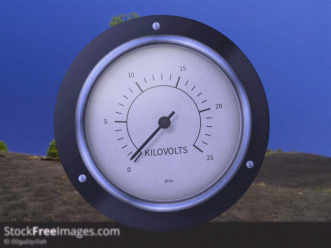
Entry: 0.5
